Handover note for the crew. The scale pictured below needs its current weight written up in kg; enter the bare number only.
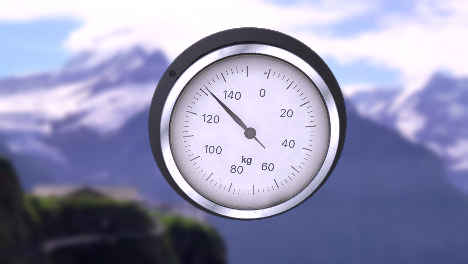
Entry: 132
